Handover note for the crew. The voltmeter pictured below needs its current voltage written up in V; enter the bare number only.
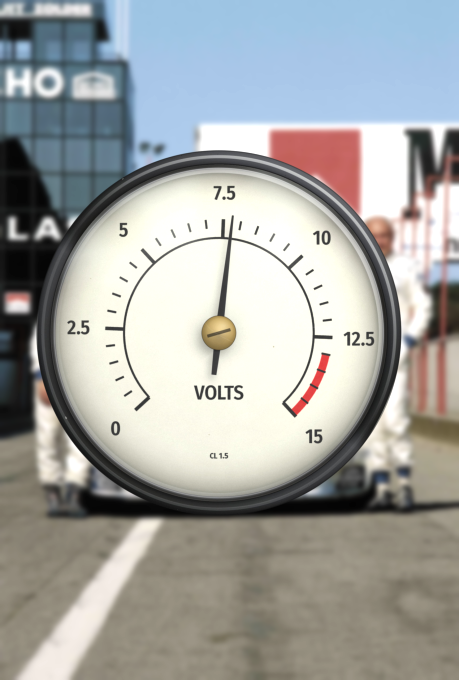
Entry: 7.75
